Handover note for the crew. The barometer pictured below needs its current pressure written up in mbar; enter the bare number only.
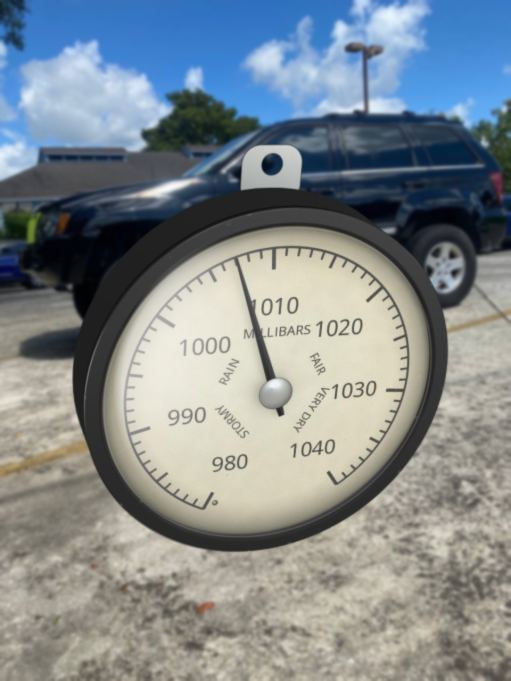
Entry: 1007
